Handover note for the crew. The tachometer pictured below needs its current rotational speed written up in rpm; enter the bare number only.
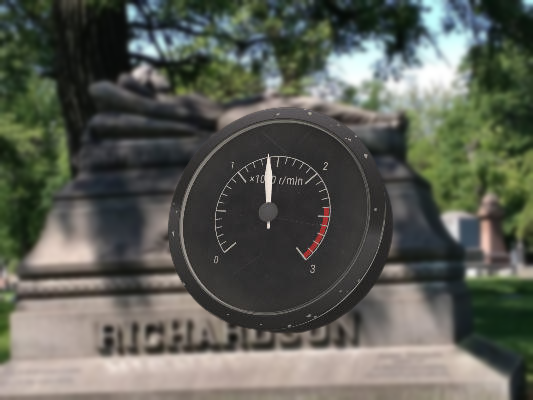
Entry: 1400
